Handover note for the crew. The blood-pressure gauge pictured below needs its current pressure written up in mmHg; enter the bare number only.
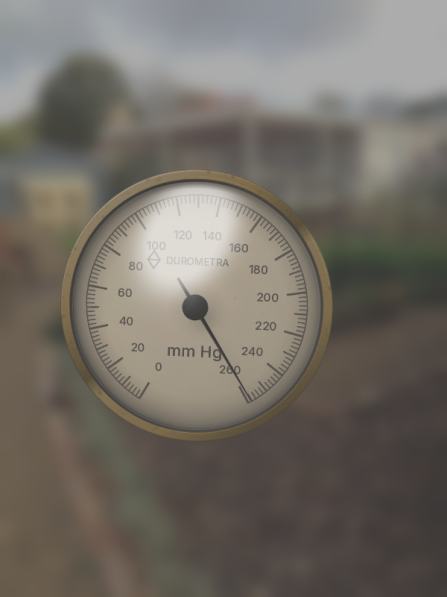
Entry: 258
